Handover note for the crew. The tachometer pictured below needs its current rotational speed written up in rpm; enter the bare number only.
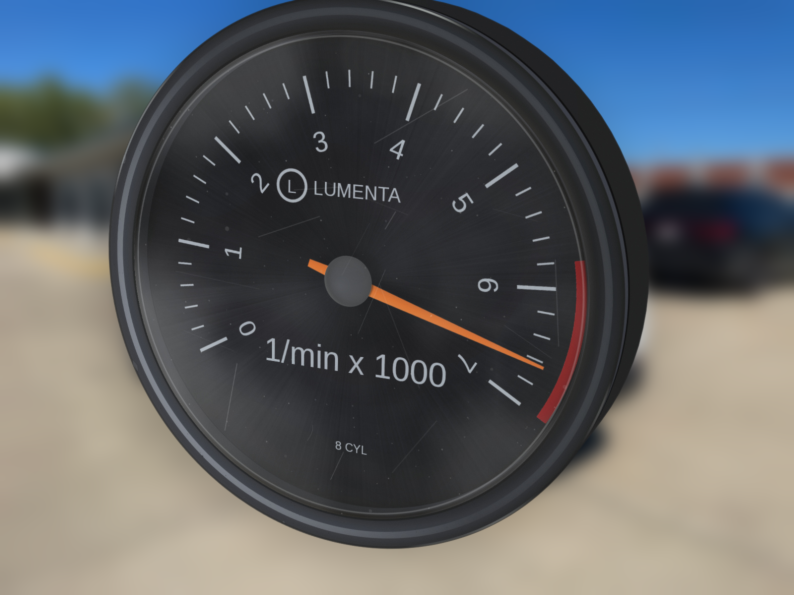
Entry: 6600
